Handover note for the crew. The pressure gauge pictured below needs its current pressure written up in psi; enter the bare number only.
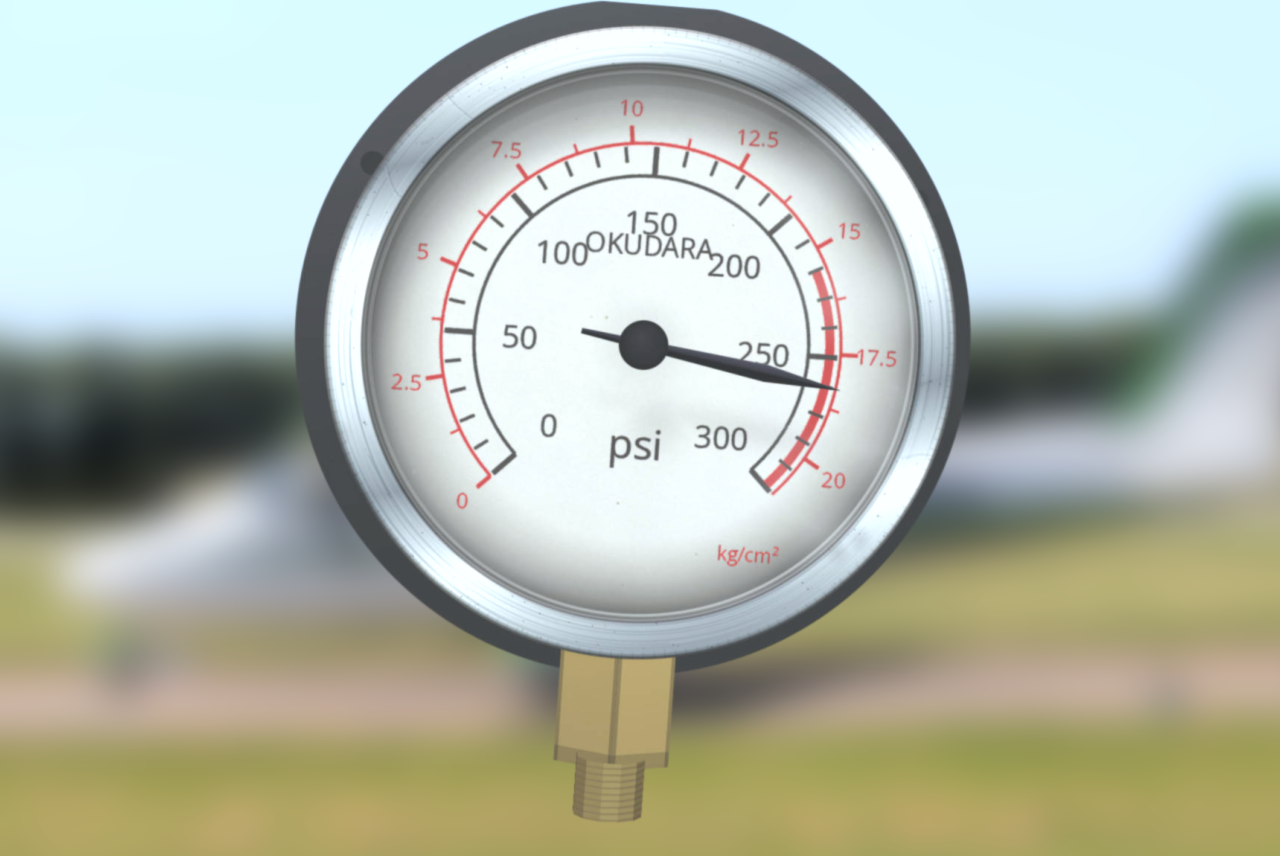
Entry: 260
